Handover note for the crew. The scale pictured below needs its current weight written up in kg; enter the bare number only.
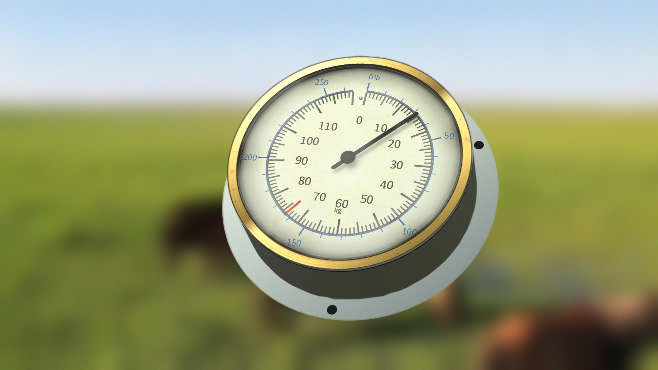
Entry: 15
